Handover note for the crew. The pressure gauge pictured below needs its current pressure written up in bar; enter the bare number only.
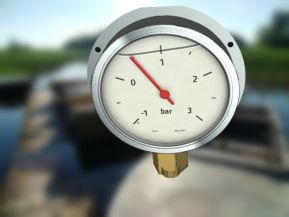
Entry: 0.5
